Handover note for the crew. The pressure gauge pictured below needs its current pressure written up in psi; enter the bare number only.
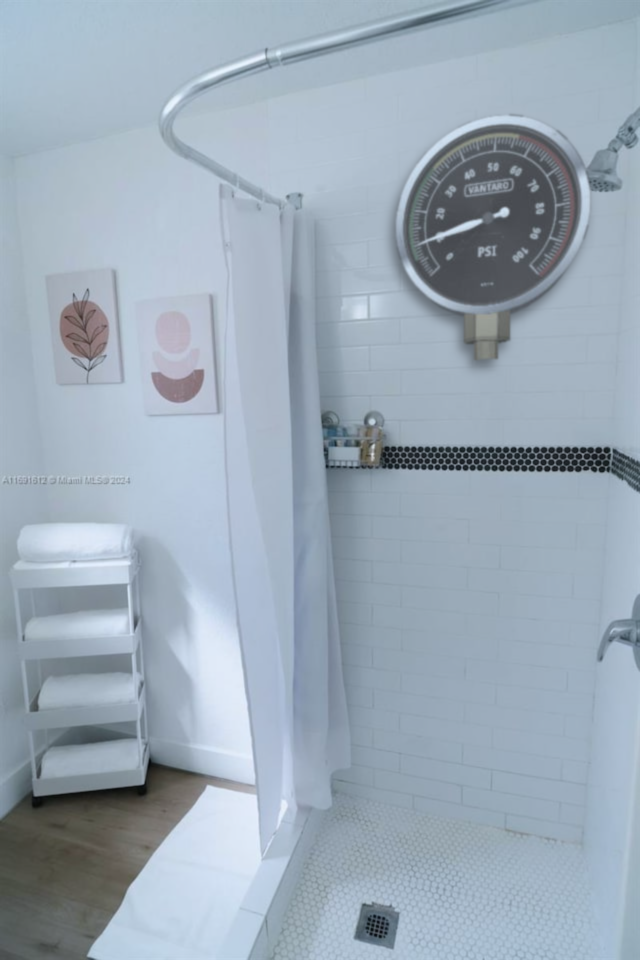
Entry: 10
